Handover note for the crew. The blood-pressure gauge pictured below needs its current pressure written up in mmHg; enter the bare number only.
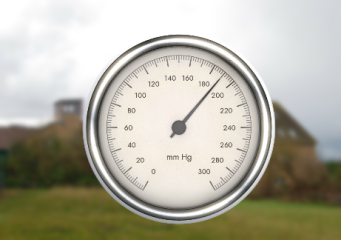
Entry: 190
